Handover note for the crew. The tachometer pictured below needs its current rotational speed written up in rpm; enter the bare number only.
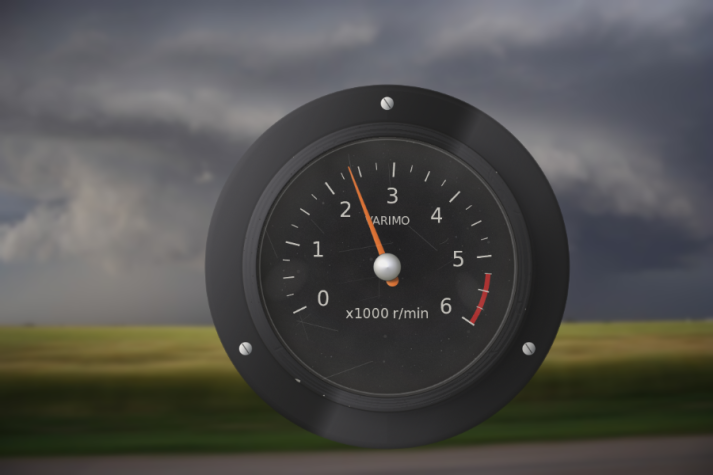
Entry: 2375
